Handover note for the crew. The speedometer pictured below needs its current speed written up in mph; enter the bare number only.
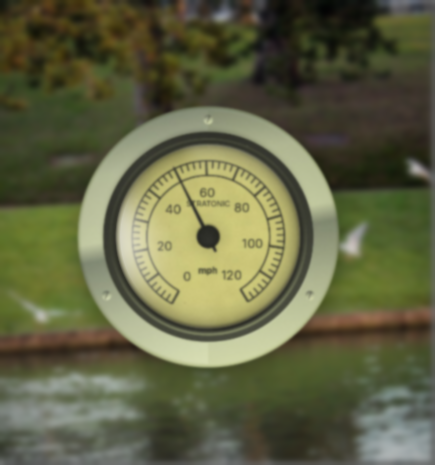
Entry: 50
